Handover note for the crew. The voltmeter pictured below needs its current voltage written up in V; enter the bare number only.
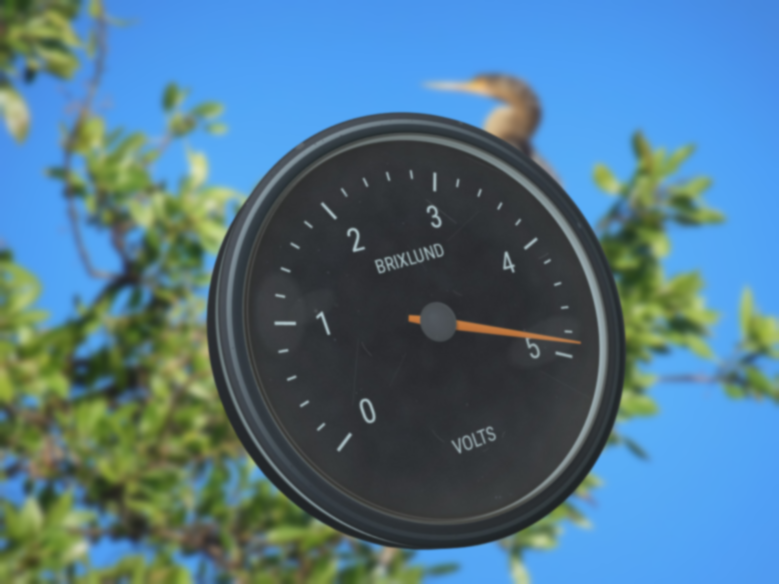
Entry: 4.9
